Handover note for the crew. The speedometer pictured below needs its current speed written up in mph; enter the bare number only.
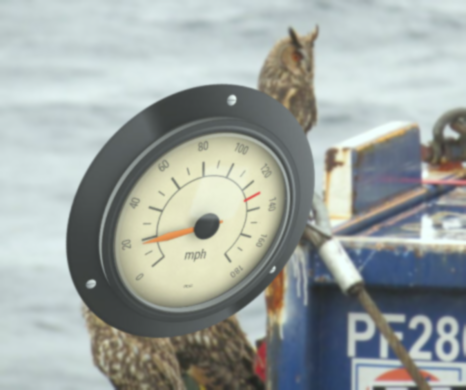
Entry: 20
